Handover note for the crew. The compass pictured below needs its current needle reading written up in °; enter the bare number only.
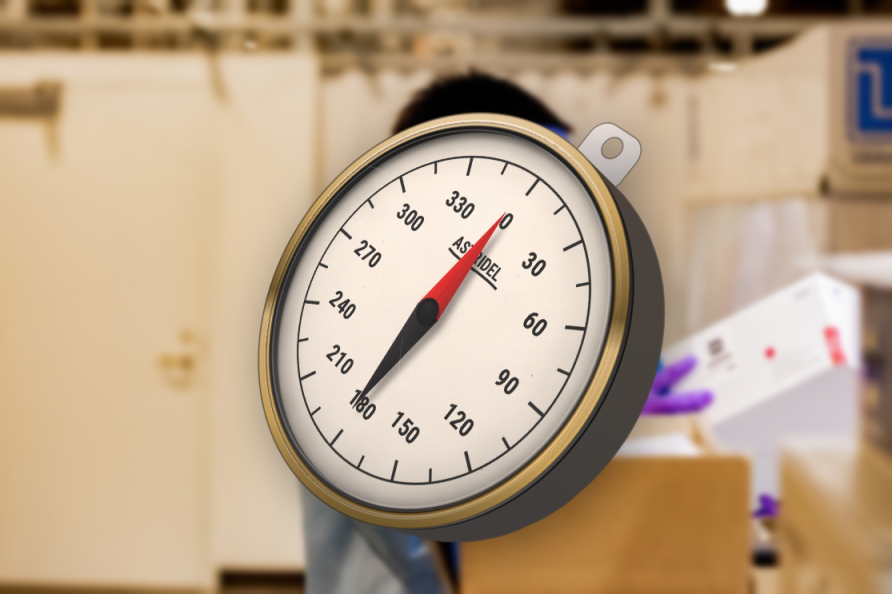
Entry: 0
